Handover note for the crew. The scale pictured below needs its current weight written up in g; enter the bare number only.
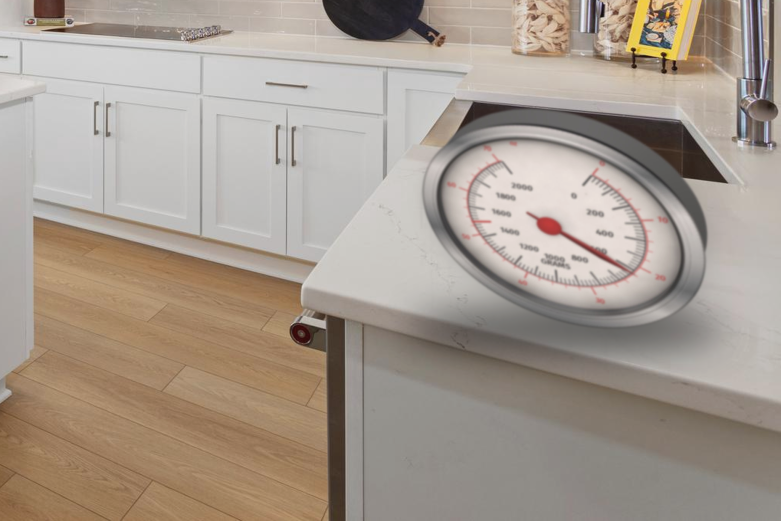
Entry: 600
